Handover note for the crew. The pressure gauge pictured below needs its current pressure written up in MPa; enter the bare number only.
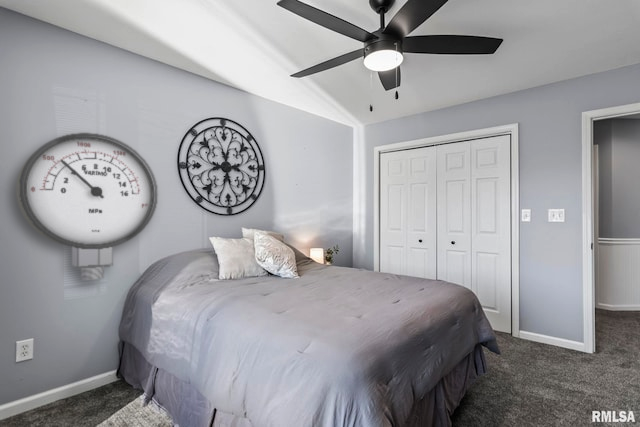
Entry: 4
